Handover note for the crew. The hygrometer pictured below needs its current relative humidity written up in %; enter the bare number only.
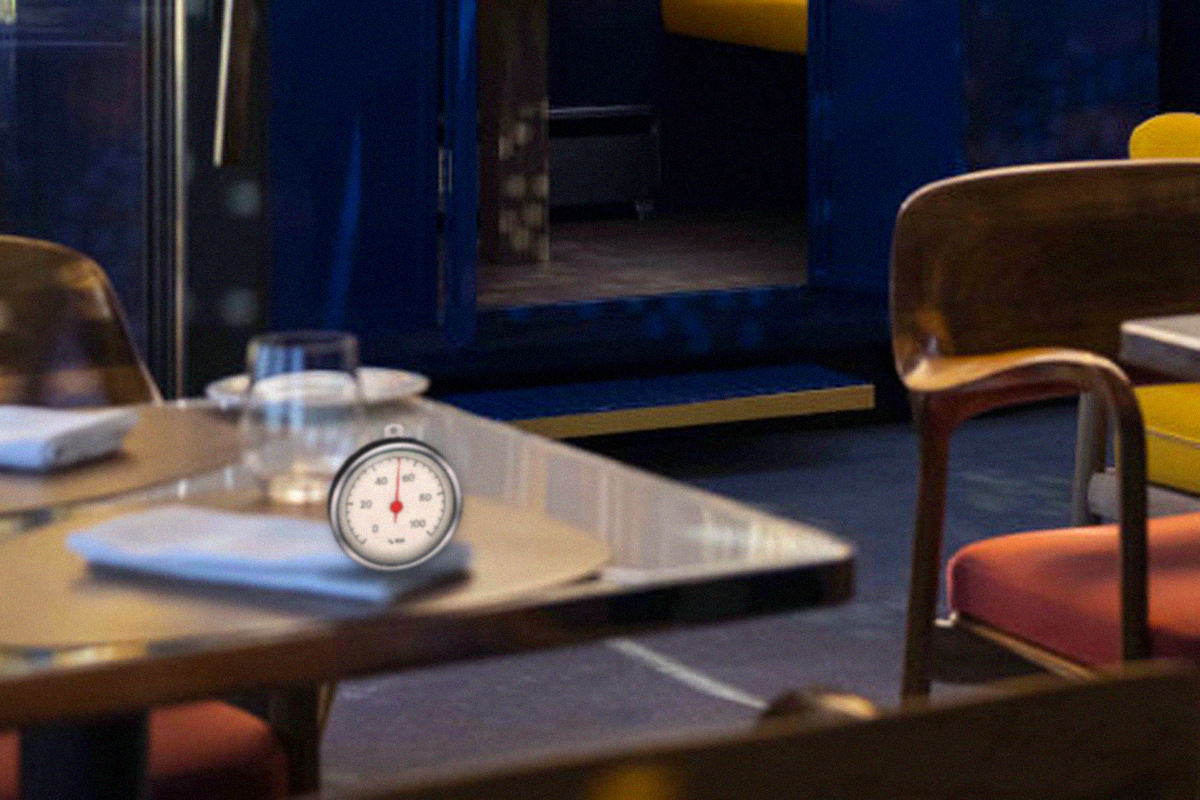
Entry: 52
